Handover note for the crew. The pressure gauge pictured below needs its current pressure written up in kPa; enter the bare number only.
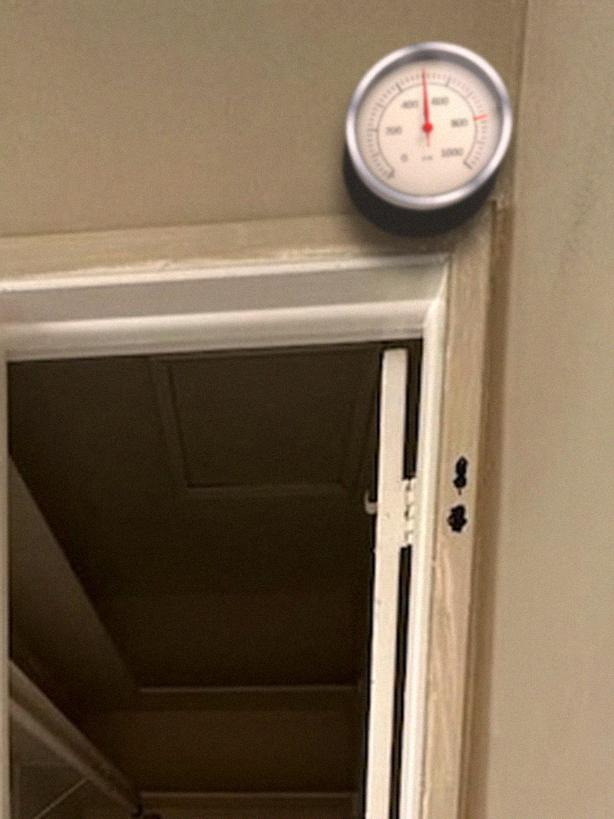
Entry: 500
